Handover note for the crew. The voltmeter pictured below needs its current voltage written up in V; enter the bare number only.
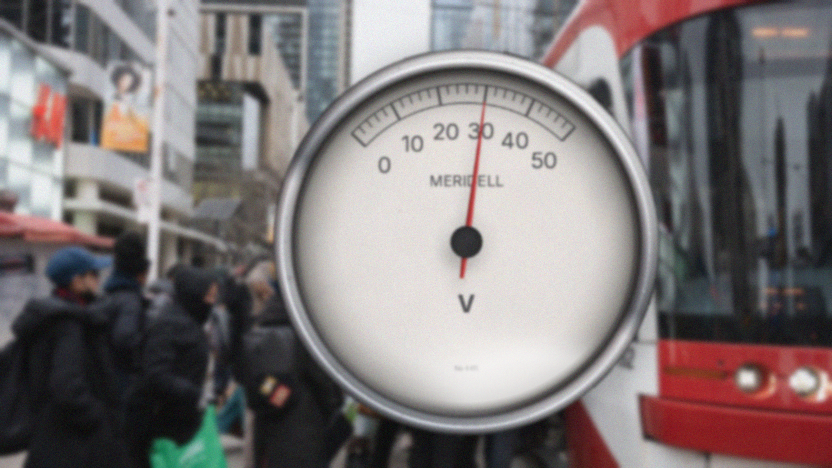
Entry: 30
